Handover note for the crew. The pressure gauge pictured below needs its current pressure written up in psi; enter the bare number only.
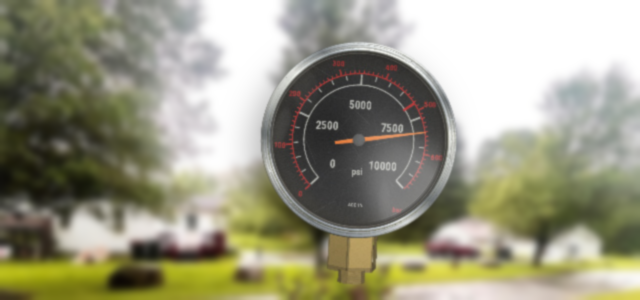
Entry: 8000
